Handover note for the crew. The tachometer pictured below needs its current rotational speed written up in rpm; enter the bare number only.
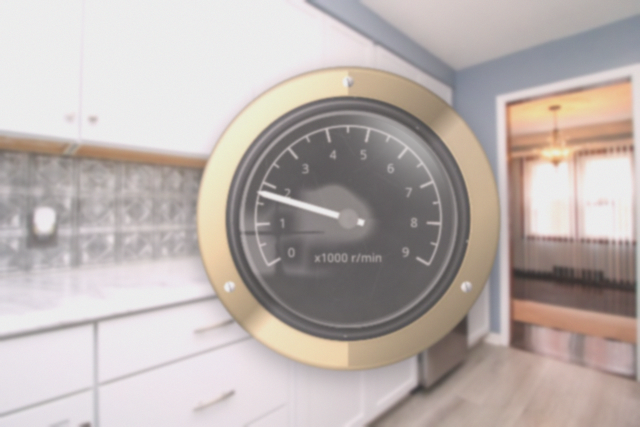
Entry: 1750
